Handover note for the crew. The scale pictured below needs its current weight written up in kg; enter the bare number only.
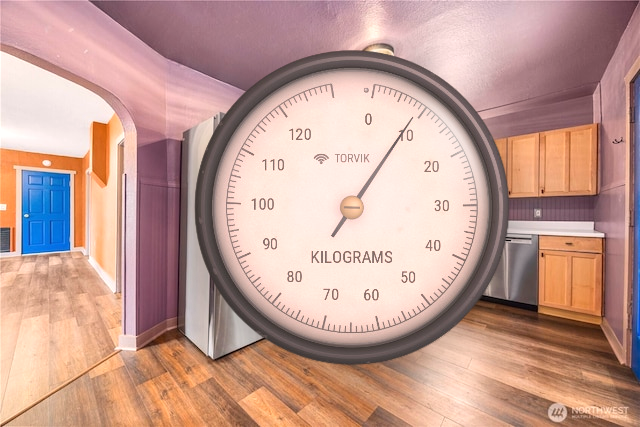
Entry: 9
